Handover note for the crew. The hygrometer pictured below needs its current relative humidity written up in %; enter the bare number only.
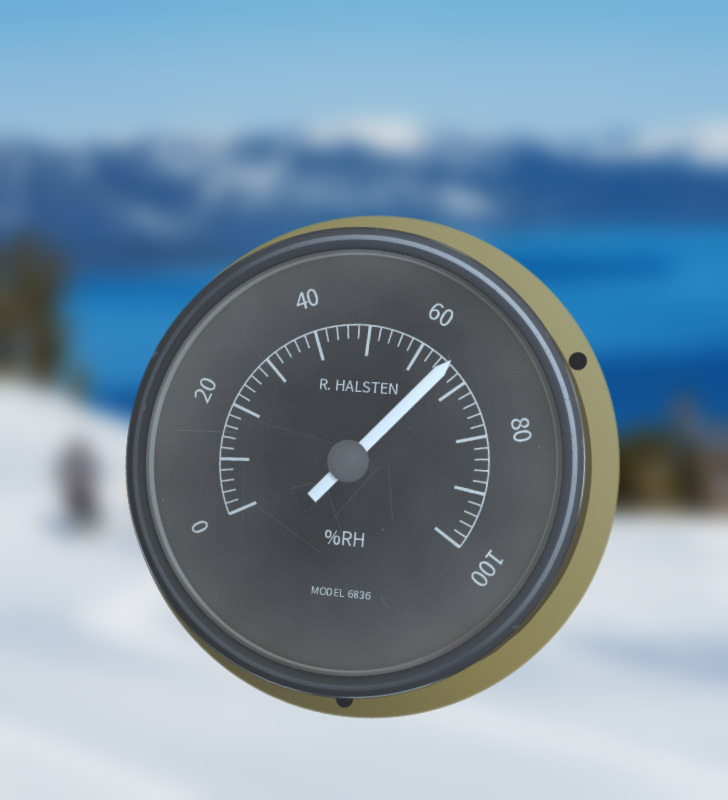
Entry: 66
